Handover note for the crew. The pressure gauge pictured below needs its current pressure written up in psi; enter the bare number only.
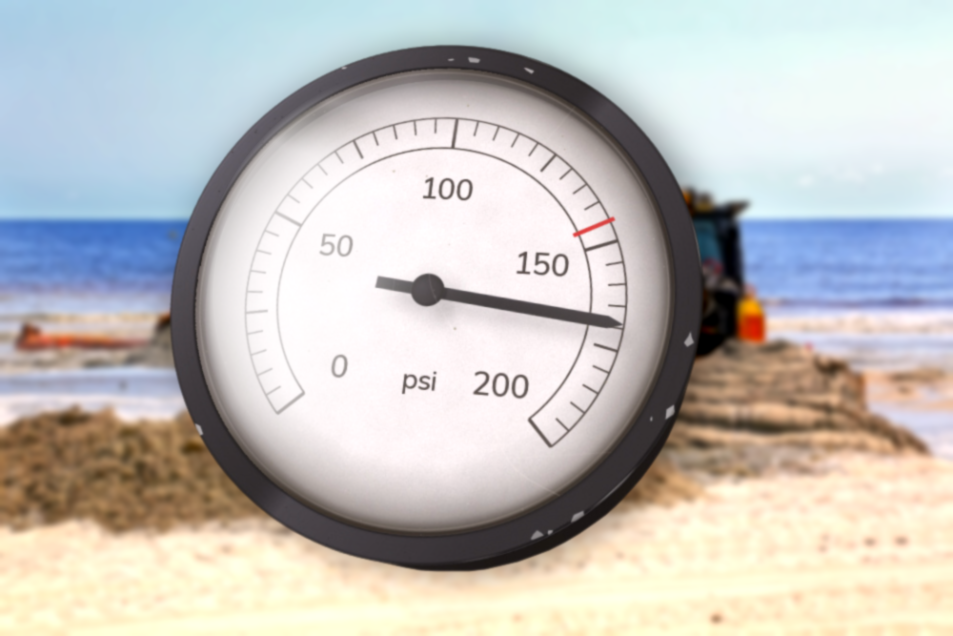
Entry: 170
